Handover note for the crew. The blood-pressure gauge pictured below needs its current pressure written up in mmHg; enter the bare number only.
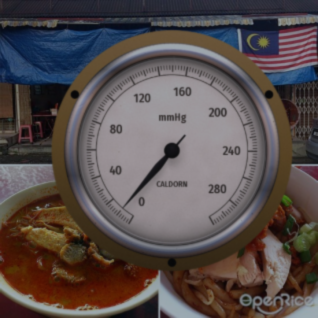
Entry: 10
